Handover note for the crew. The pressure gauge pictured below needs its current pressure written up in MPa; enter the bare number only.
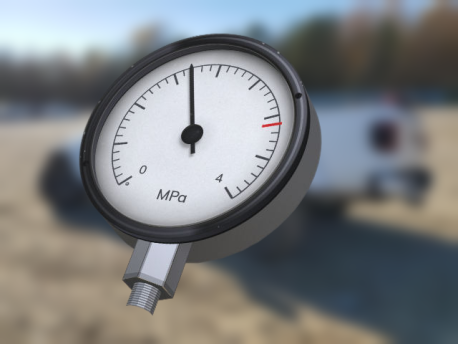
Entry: 1.7
